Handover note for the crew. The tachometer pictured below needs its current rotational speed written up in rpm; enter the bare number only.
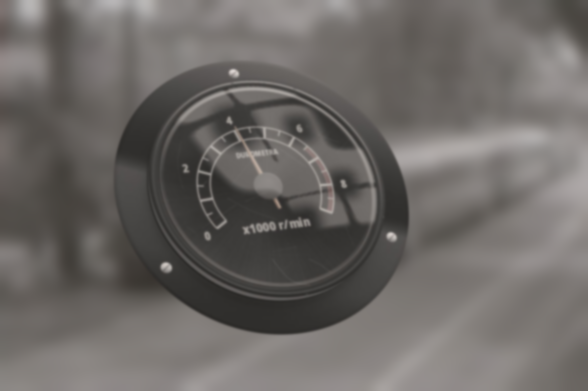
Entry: 4000
